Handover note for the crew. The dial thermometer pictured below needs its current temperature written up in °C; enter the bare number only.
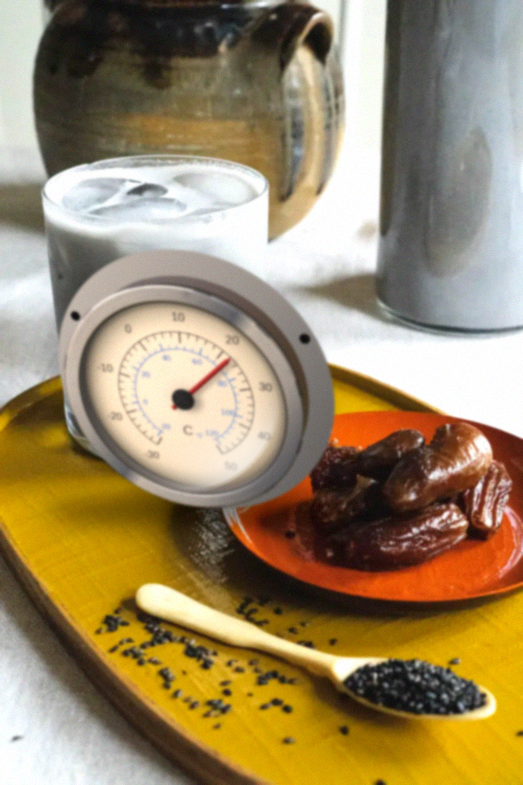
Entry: 22
